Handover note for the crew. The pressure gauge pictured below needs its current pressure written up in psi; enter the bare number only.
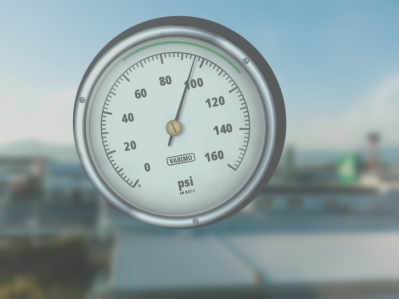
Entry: 96
